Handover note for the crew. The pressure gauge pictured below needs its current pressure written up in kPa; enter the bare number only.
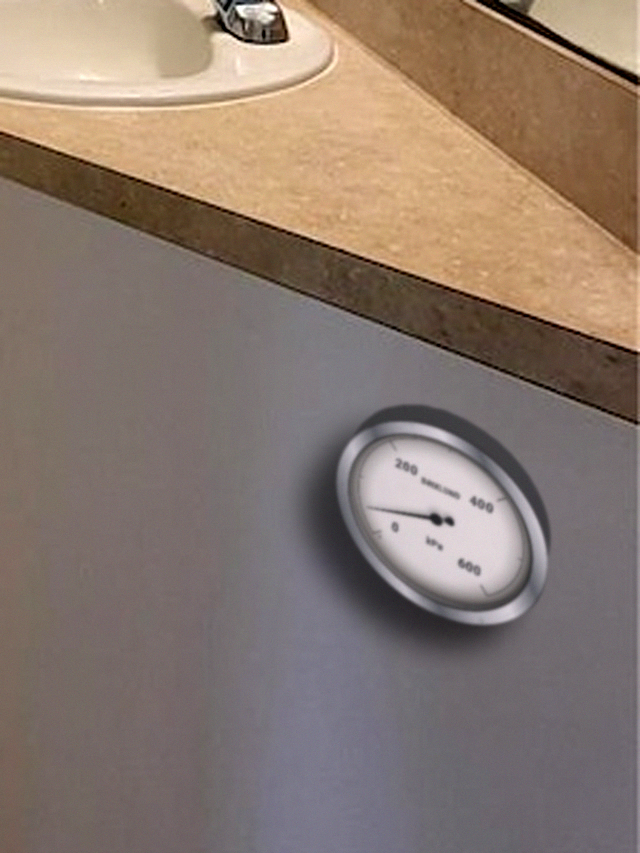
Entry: 50
